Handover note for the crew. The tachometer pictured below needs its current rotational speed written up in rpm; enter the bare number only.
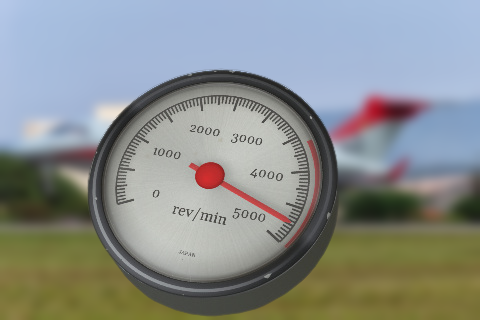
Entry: 4750
